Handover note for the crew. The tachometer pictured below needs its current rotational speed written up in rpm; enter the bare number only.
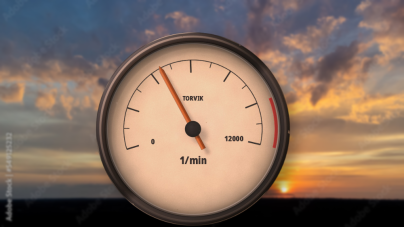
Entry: 4500
